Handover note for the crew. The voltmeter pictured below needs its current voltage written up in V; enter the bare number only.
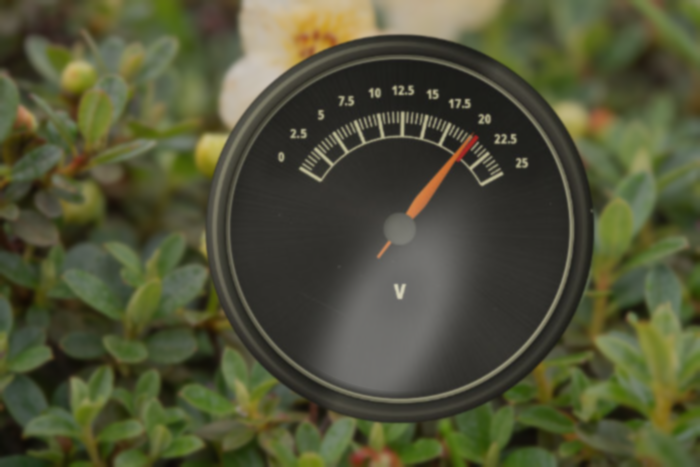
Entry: 20
